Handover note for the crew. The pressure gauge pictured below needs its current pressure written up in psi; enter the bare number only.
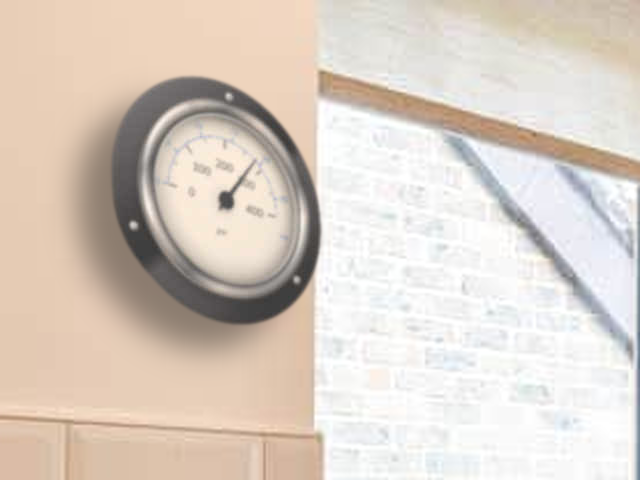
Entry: 275
